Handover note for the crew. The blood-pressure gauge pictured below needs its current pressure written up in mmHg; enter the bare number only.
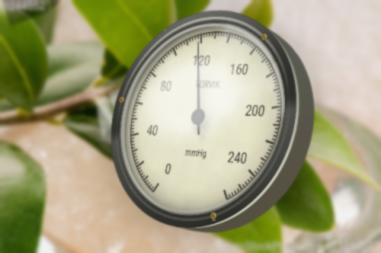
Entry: 120
